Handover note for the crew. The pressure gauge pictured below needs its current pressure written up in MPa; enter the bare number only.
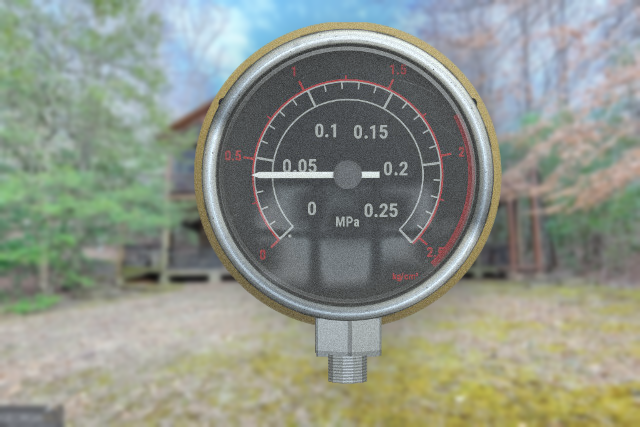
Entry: 0.04
